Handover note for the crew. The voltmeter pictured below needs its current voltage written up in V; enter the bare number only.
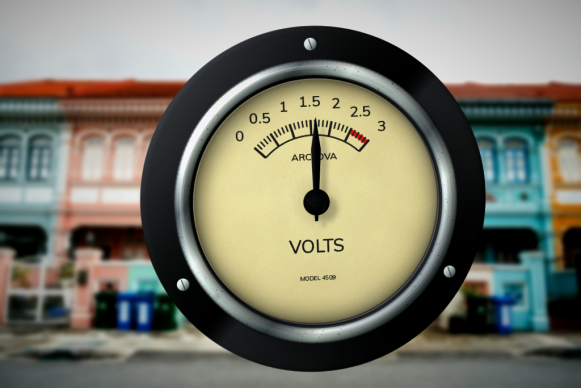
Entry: 1.6
